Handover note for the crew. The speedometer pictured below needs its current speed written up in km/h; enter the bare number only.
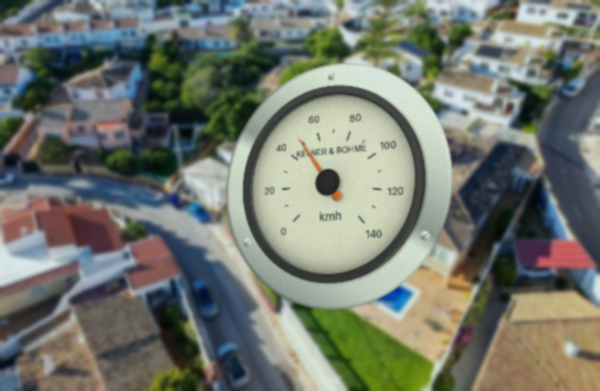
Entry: 50
